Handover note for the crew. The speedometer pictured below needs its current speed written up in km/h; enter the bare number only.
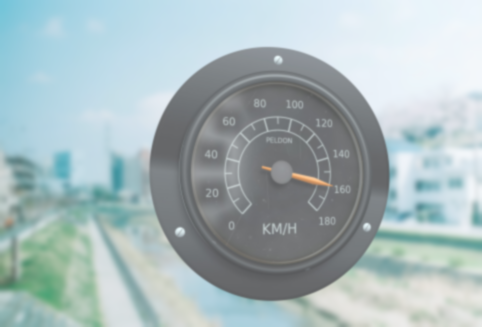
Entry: 160
